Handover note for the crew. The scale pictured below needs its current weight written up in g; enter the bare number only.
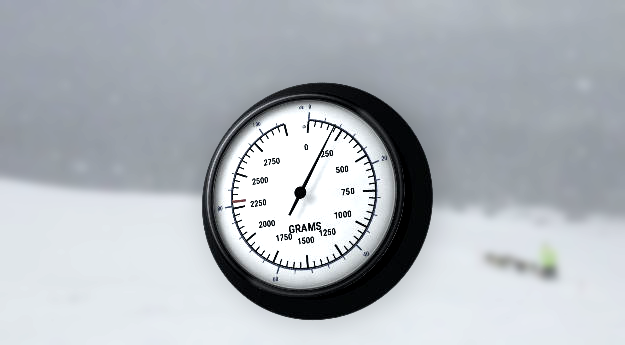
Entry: 200
